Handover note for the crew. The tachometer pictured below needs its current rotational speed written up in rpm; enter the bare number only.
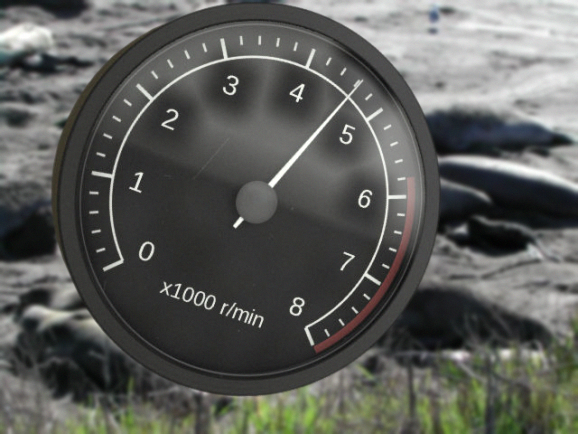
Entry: 4600
